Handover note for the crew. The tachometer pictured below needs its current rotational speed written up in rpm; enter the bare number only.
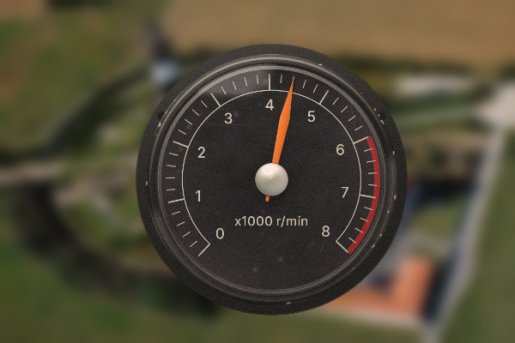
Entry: 4400
